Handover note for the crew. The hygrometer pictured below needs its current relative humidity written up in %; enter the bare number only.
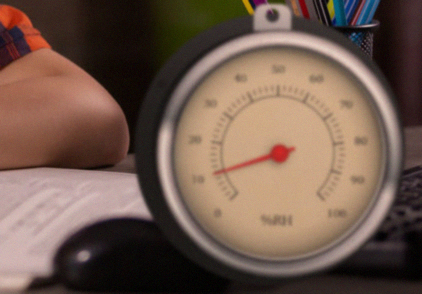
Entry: 10
